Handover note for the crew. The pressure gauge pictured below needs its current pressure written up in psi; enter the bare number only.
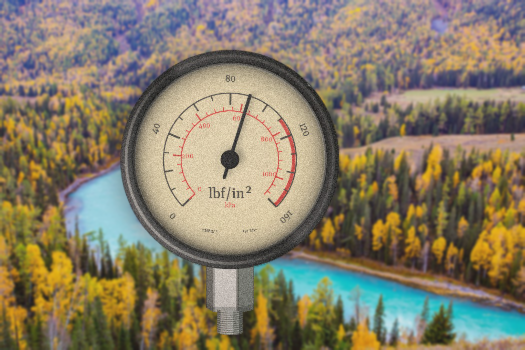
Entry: 90
